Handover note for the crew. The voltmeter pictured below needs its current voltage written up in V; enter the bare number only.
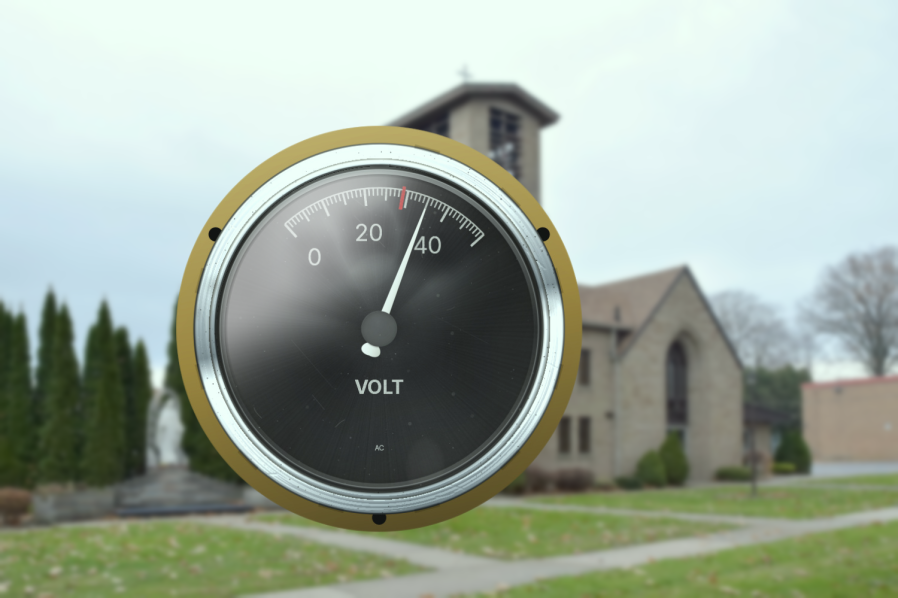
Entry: 35
